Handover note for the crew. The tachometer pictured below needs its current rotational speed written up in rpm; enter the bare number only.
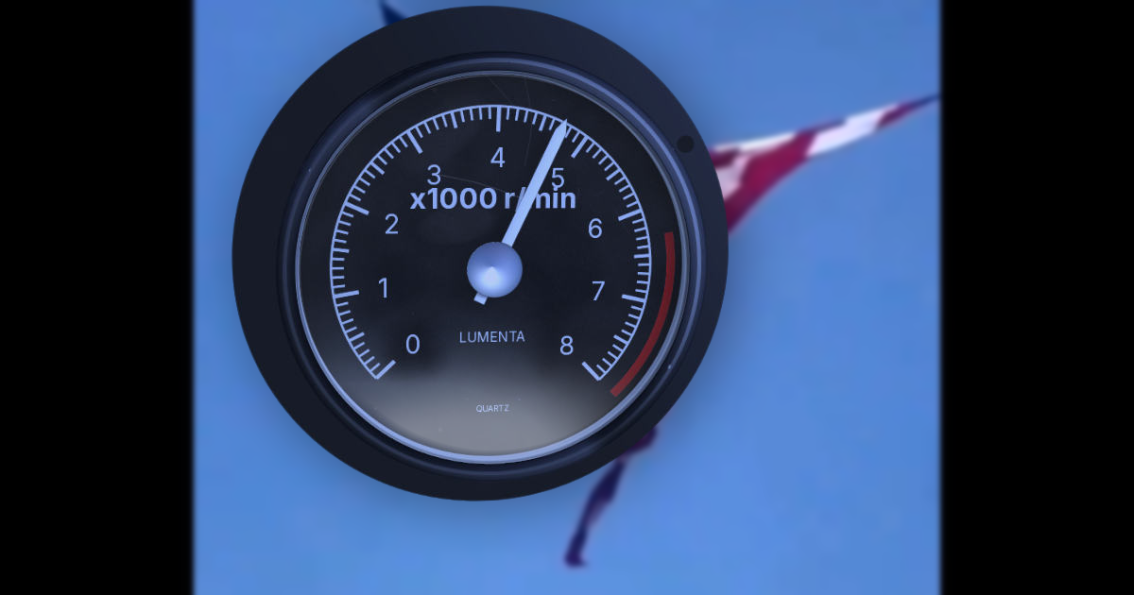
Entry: 4700
